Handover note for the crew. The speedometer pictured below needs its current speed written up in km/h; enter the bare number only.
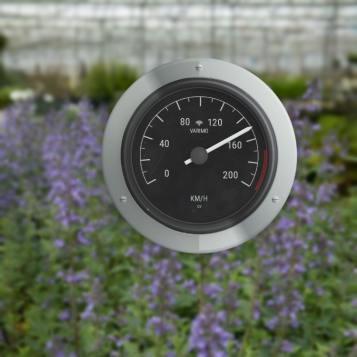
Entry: 150
